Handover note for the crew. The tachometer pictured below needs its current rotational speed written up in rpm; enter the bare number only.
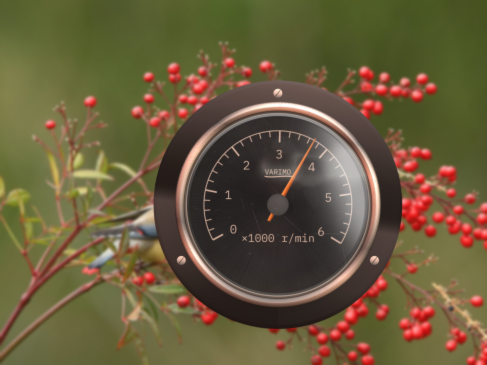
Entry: 3700
